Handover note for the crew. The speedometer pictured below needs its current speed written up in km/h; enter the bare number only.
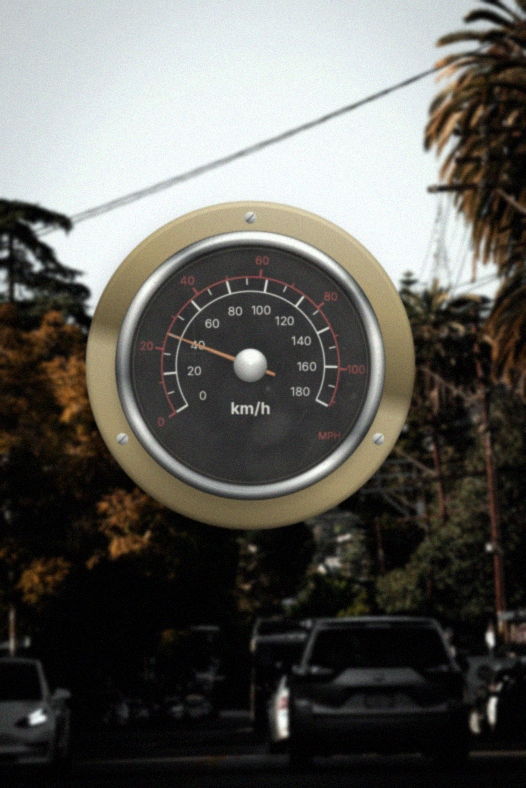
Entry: 40
